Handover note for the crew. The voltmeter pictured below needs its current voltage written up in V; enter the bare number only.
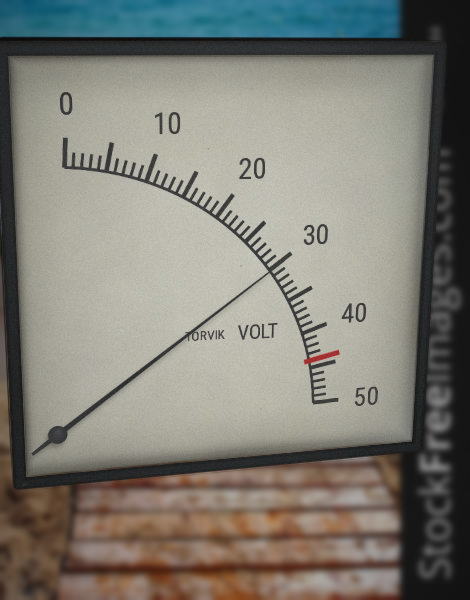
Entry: 30
